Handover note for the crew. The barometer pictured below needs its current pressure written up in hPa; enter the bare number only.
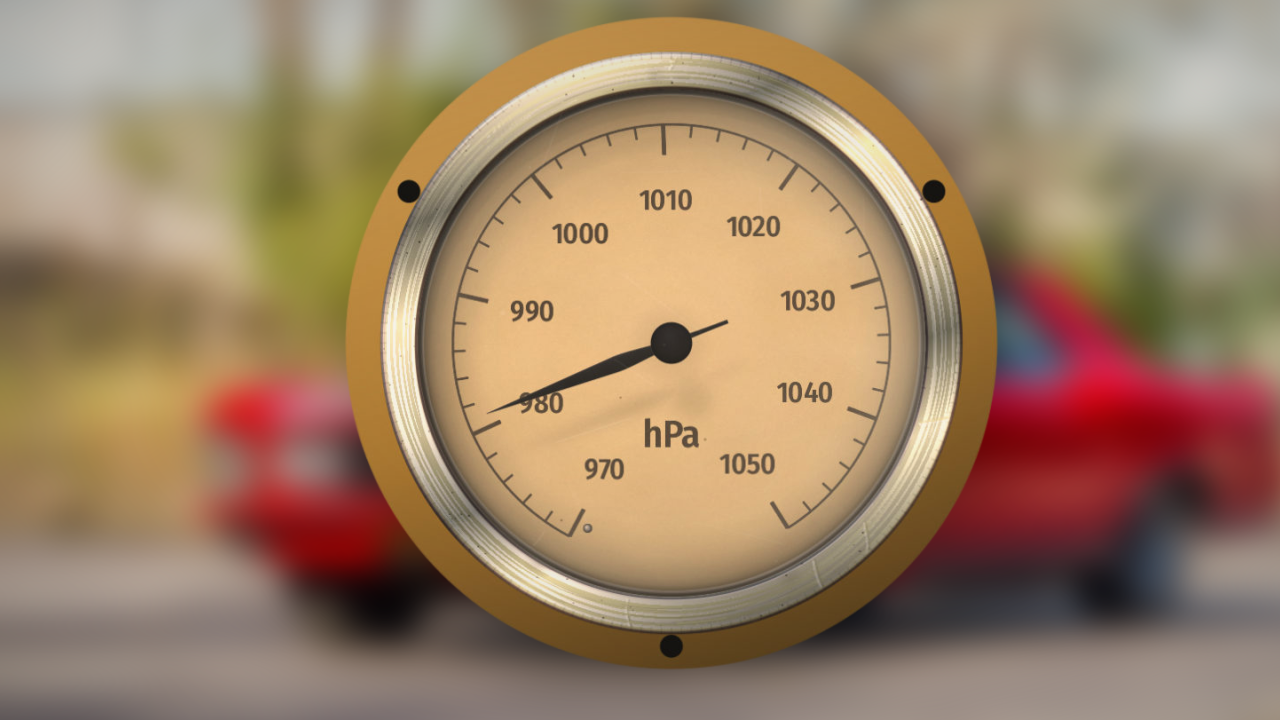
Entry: 981
